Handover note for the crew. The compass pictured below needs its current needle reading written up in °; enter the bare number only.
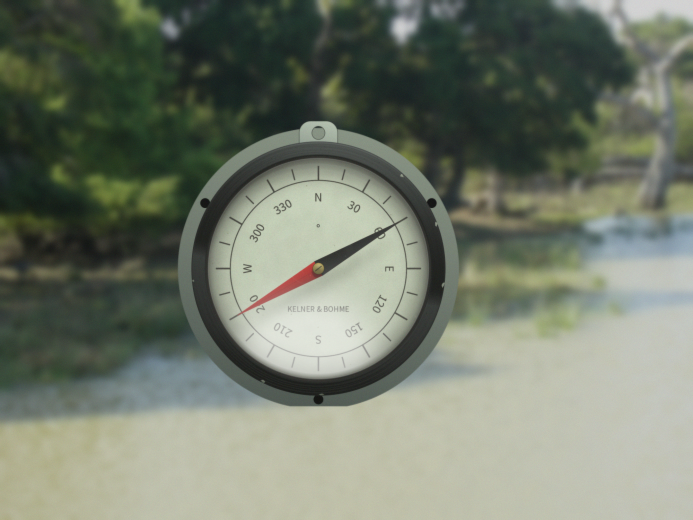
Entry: 240
